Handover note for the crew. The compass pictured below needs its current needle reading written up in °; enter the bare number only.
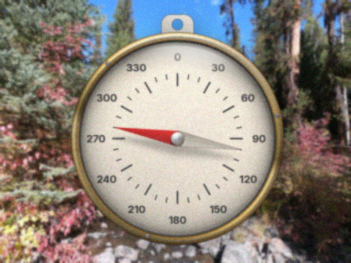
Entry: 280
